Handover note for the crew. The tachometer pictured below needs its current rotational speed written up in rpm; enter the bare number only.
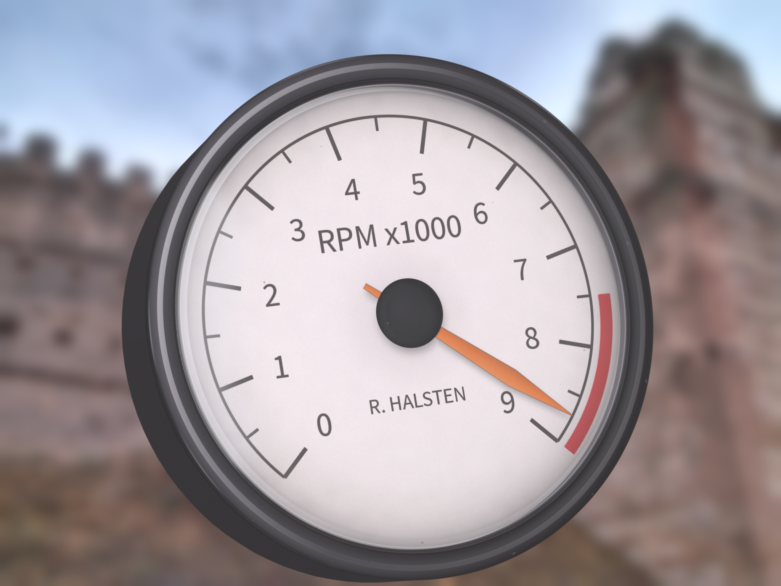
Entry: 8750
